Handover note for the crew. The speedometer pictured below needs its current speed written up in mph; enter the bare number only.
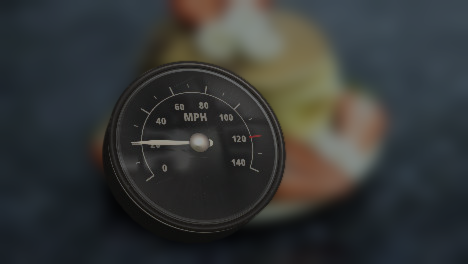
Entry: 20
